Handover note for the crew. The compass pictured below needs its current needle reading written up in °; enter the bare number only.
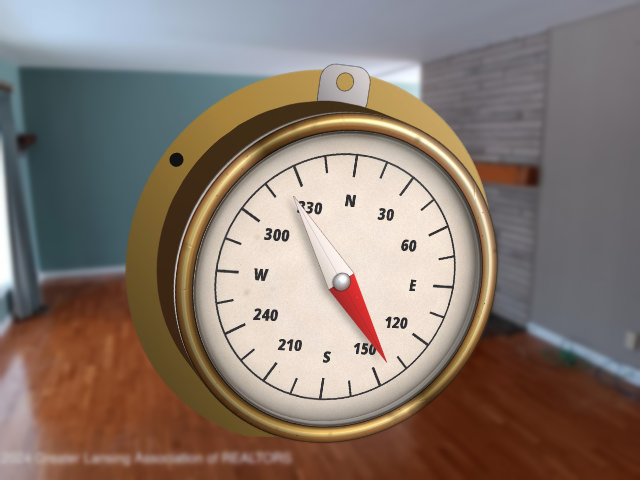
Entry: 142.5
